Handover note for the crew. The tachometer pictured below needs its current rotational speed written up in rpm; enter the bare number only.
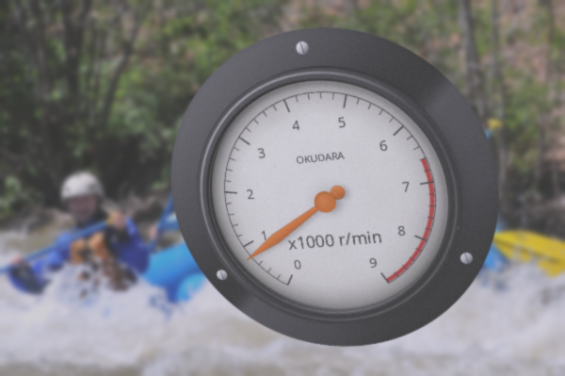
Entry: 800
